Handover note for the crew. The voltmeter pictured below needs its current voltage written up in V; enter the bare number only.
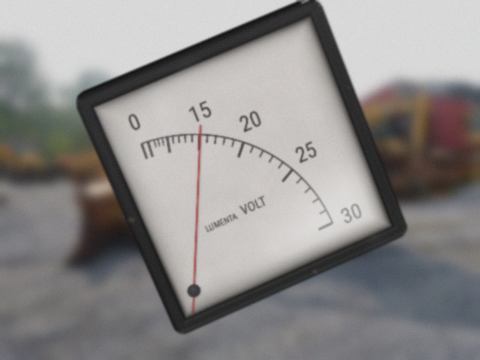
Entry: 15
